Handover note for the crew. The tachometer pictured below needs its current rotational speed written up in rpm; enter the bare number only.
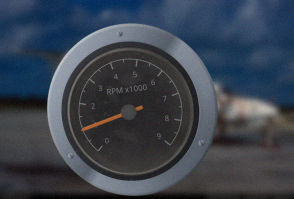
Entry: 1000
